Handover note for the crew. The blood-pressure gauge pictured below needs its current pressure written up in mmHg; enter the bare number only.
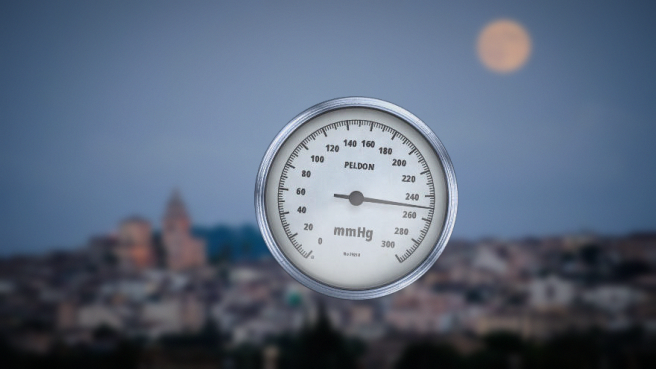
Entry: 250
